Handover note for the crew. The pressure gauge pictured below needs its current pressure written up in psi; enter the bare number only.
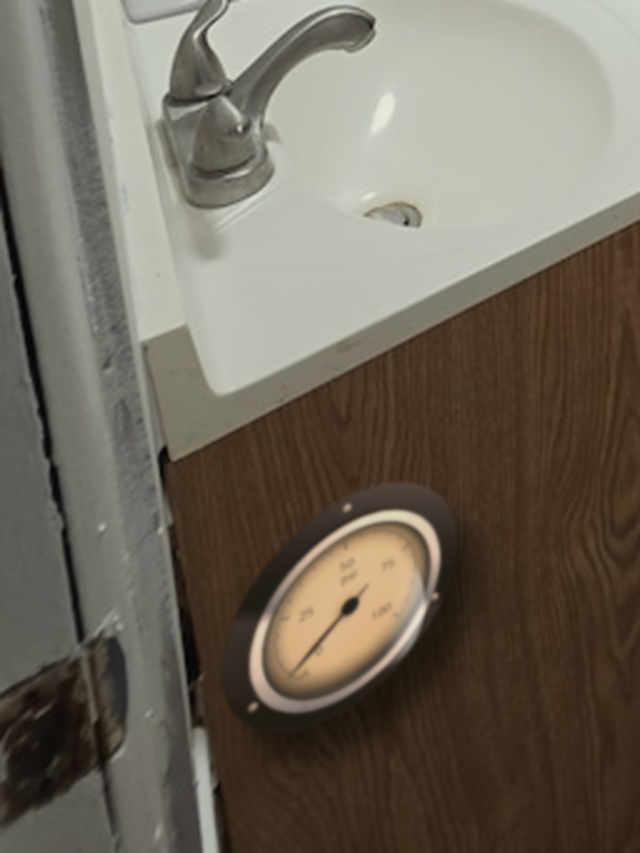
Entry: 5
